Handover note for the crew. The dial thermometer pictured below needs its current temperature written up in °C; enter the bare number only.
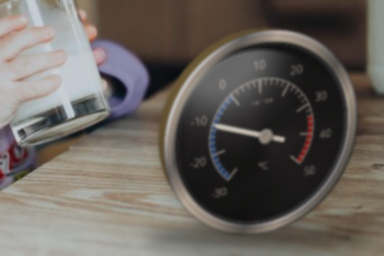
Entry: -10
